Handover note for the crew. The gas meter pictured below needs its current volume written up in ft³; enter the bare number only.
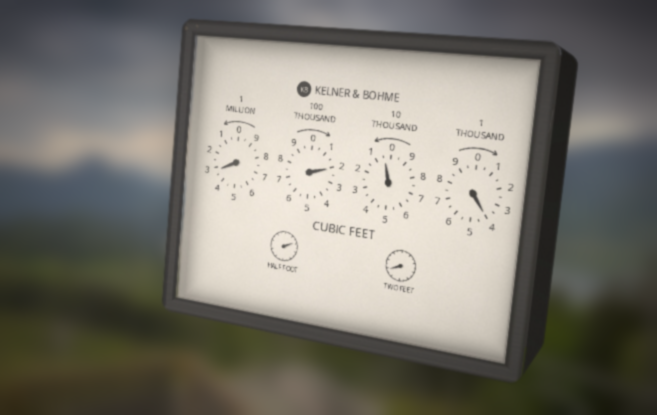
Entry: 320400
